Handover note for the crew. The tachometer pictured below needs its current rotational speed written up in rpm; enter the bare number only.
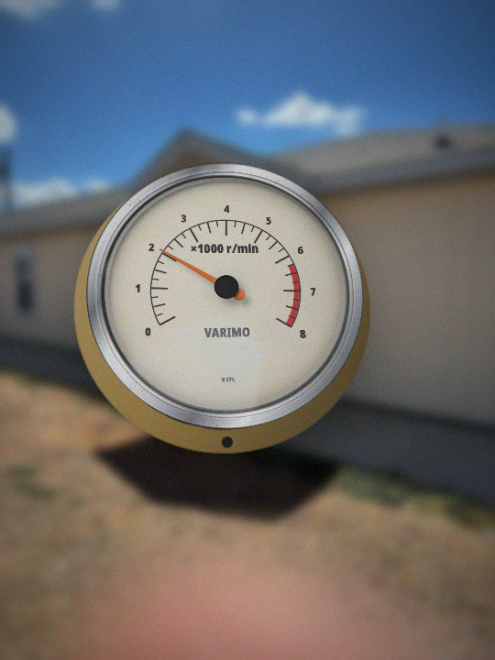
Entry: 2000
